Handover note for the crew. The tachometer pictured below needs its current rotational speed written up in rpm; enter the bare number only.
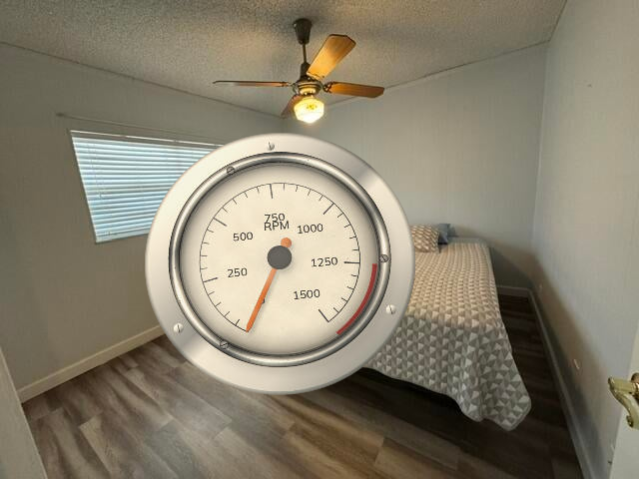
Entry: 0
